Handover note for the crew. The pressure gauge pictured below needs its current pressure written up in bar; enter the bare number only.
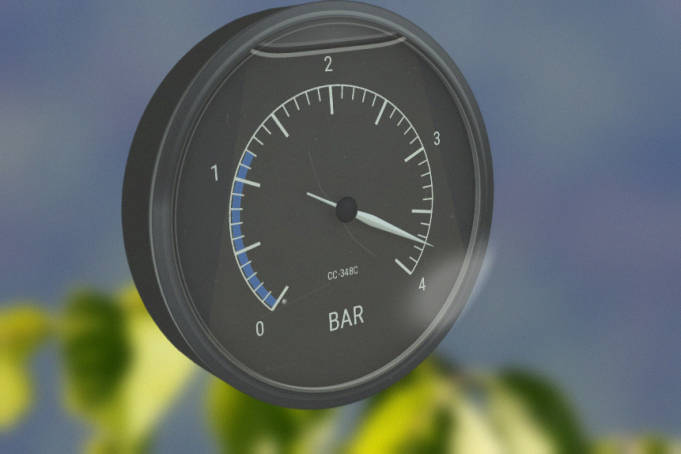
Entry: 3.75
